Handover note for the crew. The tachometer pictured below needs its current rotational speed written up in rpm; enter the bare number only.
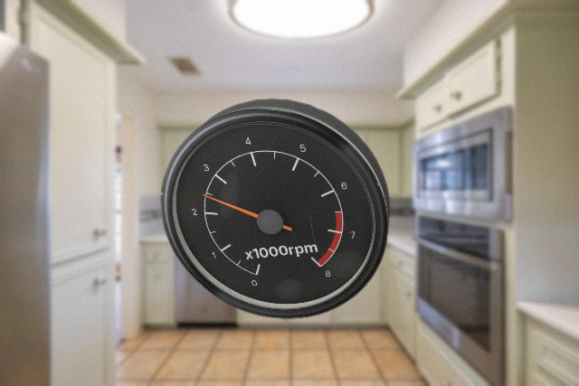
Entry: 2500
